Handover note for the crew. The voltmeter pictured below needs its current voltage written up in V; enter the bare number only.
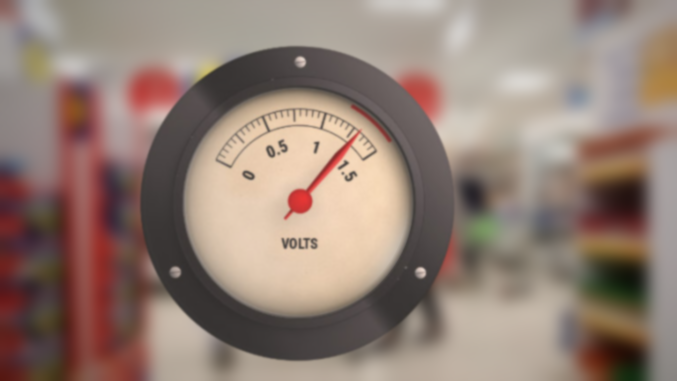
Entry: 1.3
